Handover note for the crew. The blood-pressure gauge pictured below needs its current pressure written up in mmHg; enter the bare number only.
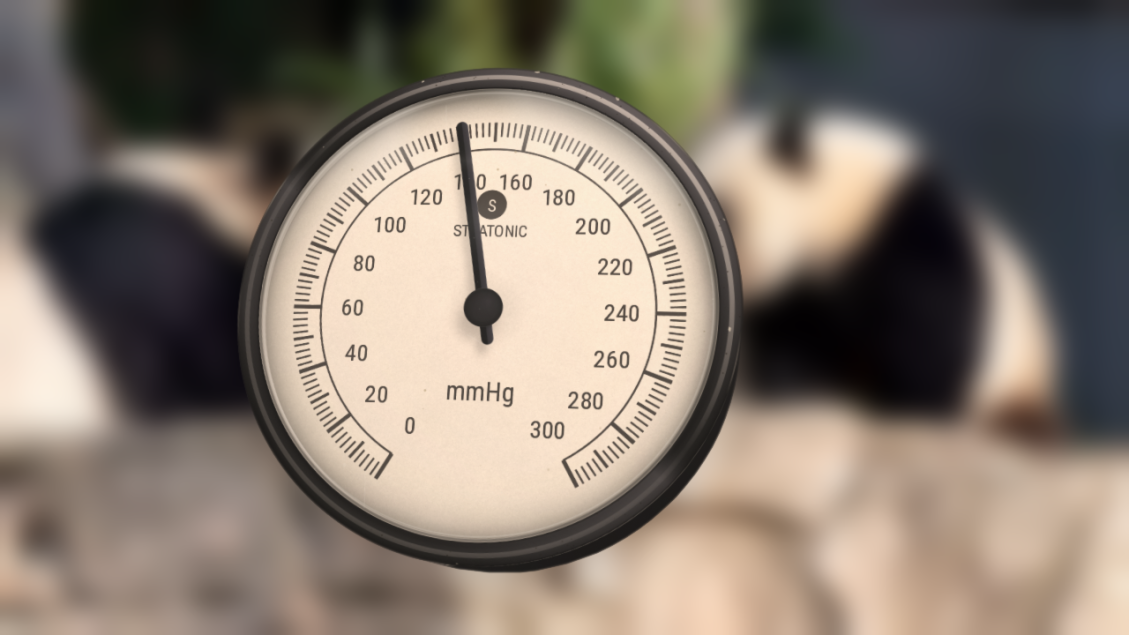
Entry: 140
